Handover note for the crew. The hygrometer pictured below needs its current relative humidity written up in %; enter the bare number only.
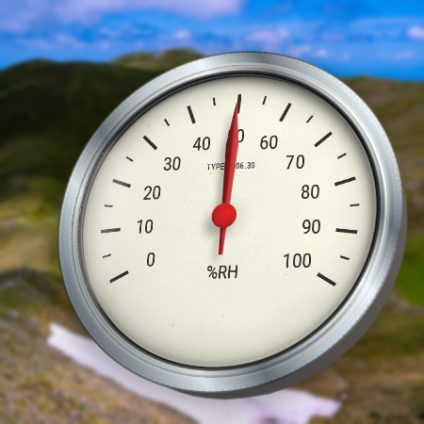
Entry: 50
